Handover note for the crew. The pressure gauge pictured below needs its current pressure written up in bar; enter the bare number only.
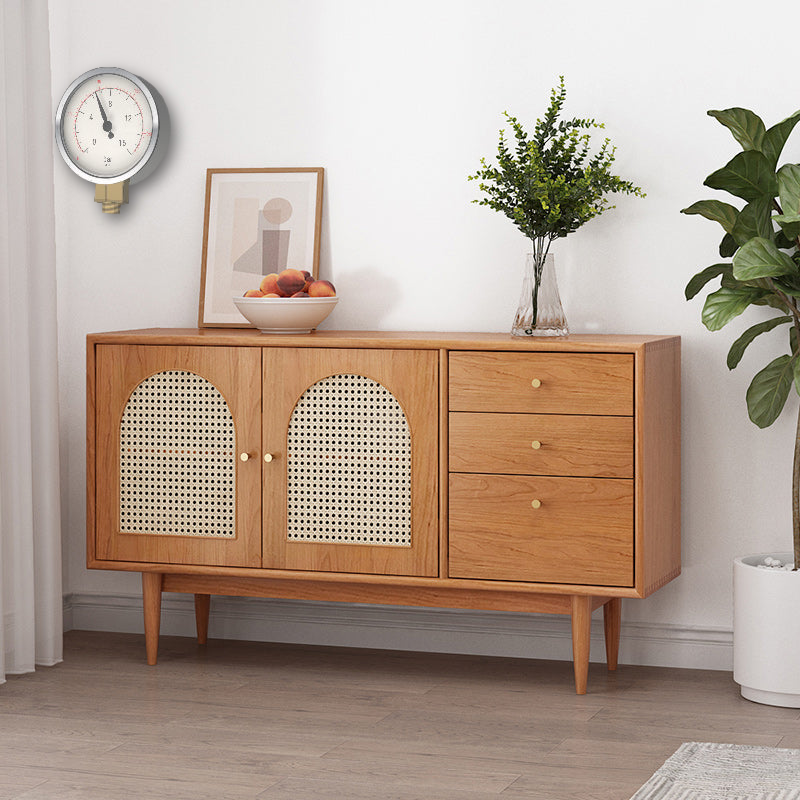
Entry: 6.5
